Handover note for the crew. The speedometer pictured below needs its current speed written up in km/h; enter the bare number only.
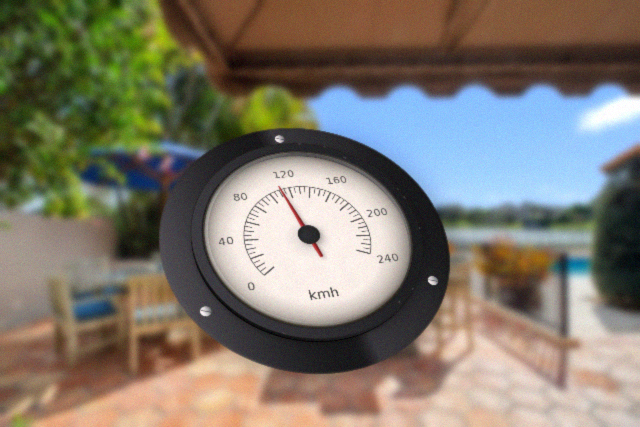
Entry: 110
